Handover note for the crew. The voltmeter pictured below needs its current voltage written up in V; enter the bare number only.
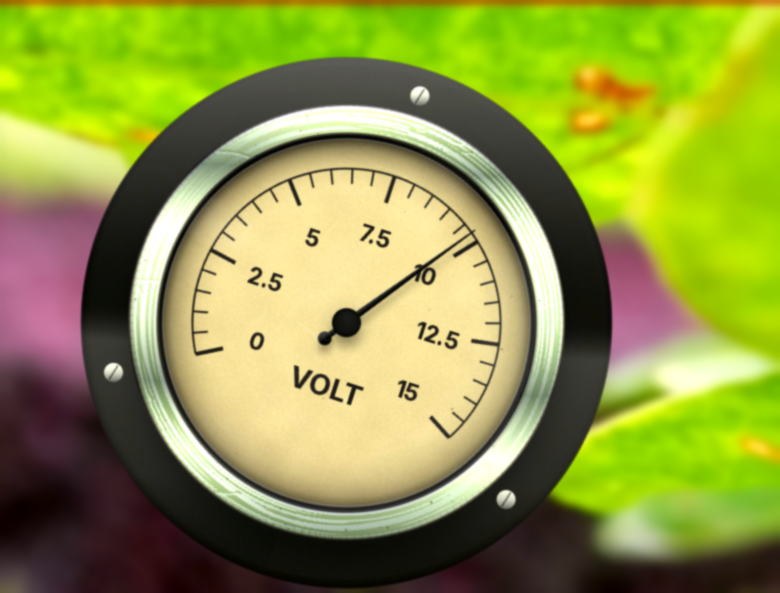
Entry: 9.75
